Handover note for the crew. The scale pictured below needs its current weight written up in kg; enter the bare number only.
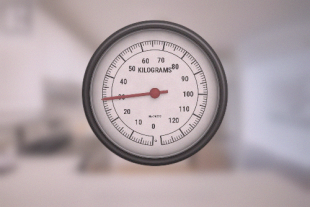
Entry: 30
